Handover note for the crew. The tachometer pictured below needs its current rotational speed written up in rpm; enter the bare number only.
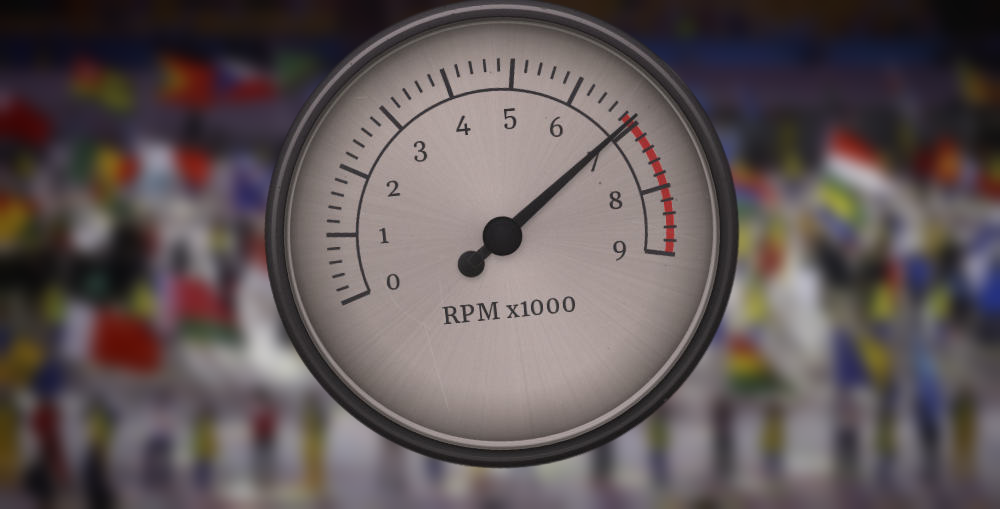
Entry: 6900
